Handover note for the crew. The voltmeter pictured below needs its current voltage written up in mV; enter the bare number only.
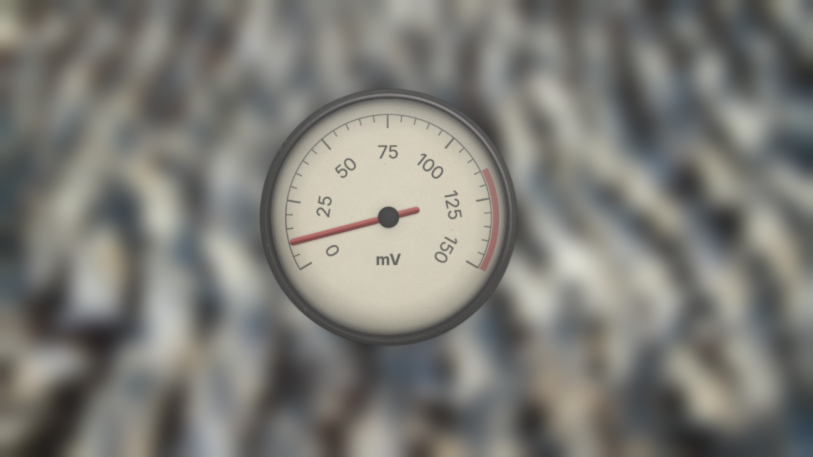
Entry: 10
